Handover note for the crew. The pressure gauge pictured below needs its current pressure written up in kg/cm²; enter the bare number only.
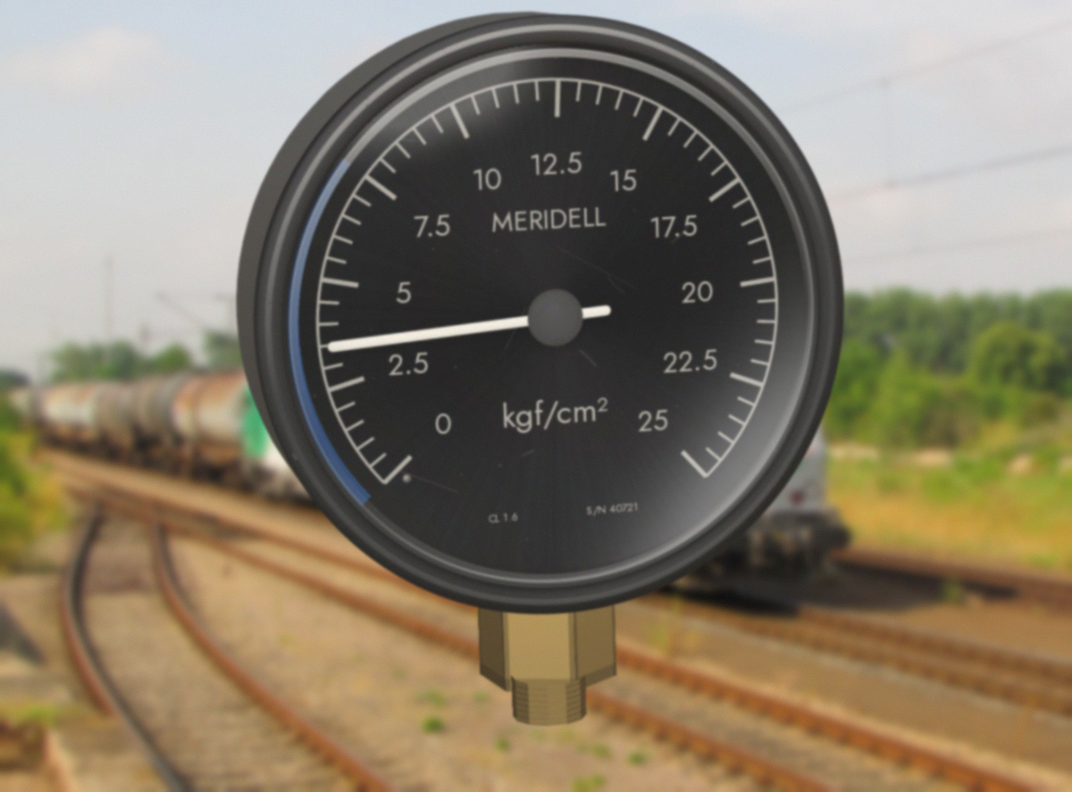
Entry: 3.5
